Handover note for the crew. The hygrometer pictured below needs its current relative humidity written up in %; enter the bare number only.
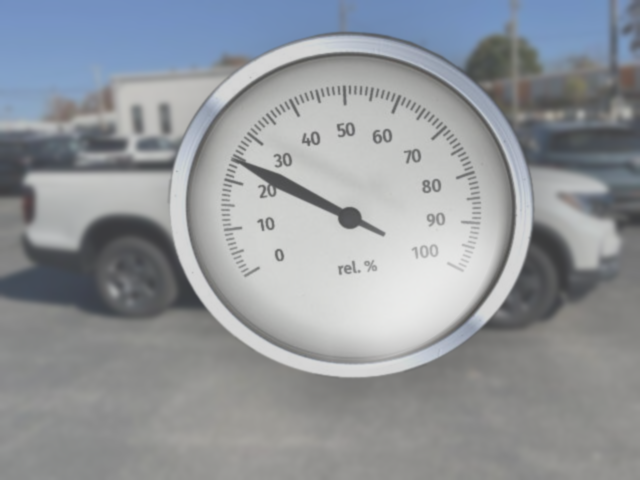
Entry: 25
